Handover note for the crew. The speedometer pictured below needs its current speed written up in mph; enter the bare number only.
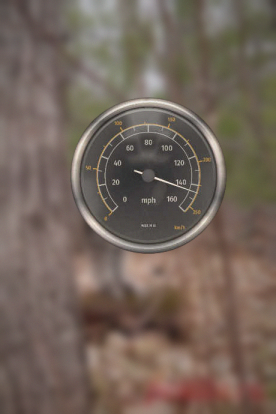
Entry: 145
